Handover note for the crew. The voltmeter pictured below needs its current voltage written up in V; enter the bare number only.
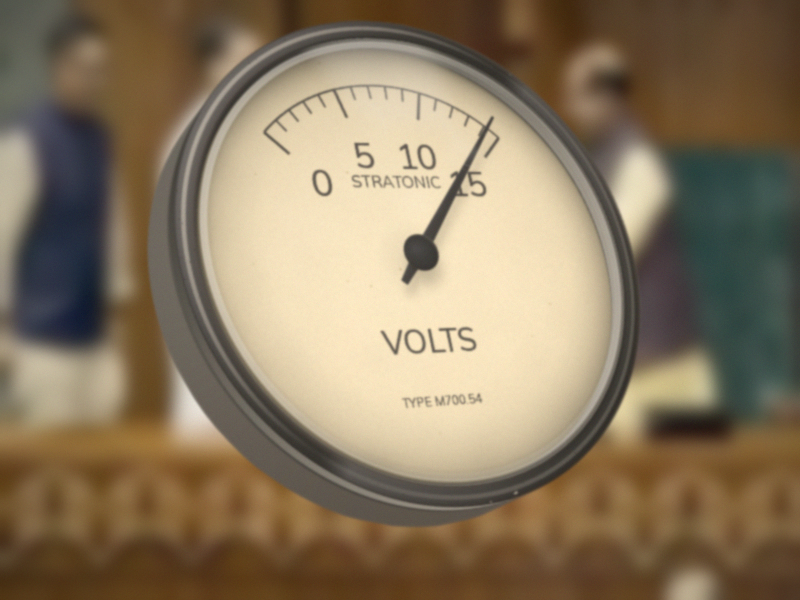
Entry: 14
